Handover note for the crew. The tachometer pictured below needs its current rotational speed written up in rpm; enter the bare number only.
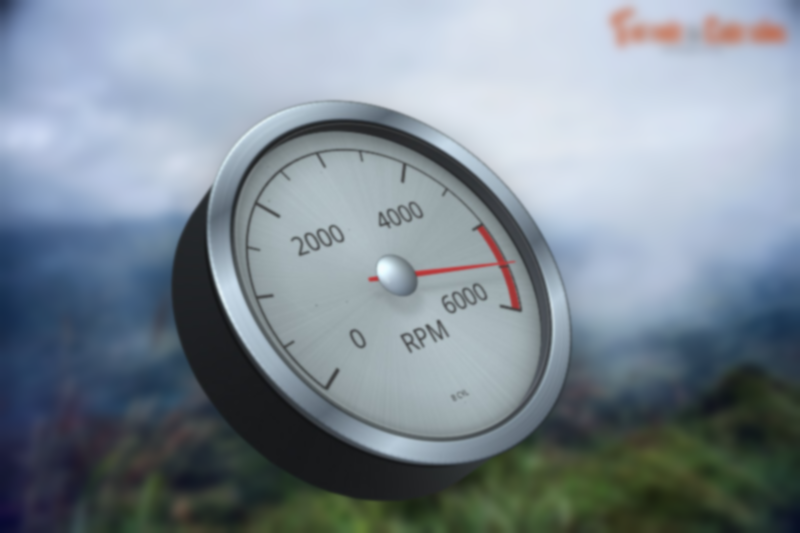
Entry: 5500
